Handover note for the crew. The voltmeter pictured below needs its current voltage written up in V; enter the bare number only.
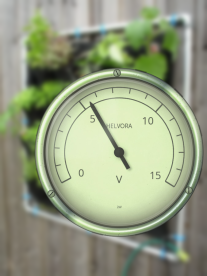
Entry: 5.5
